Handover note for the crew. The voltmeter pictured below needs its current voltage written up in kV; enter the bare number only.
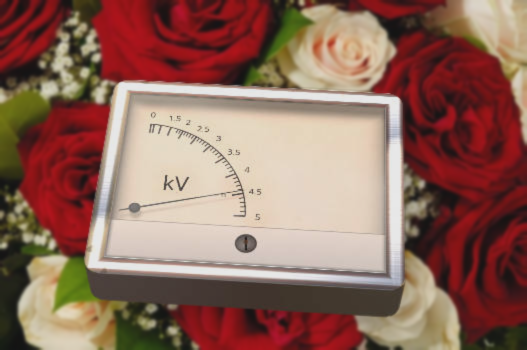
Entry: 4.5
